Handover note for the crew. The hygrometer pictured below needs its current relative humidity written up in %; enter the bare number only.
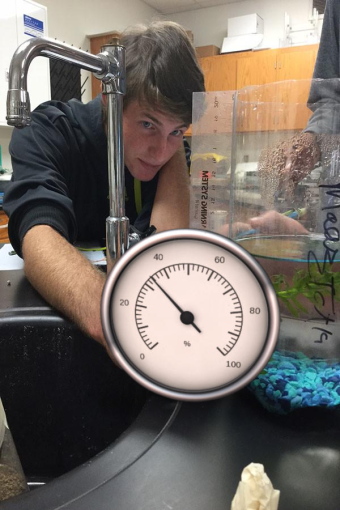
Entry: 34
